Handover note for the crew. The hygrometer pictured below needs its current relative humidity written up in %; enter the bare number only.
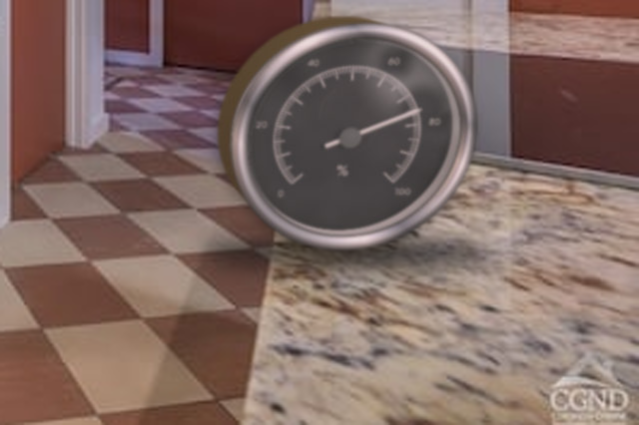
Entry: 75
